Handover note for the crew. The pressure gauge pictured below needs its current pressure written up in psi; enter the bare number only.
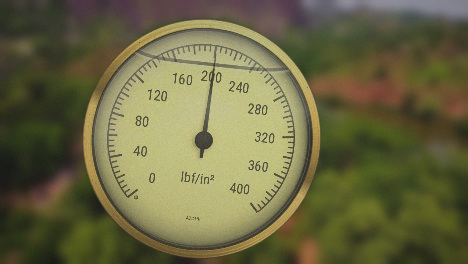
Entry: 200
